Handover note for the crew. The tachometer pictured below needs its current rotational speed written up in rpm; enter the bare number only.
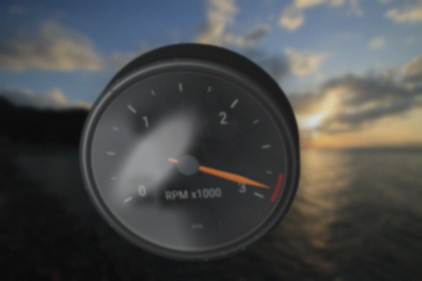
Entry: 2875
